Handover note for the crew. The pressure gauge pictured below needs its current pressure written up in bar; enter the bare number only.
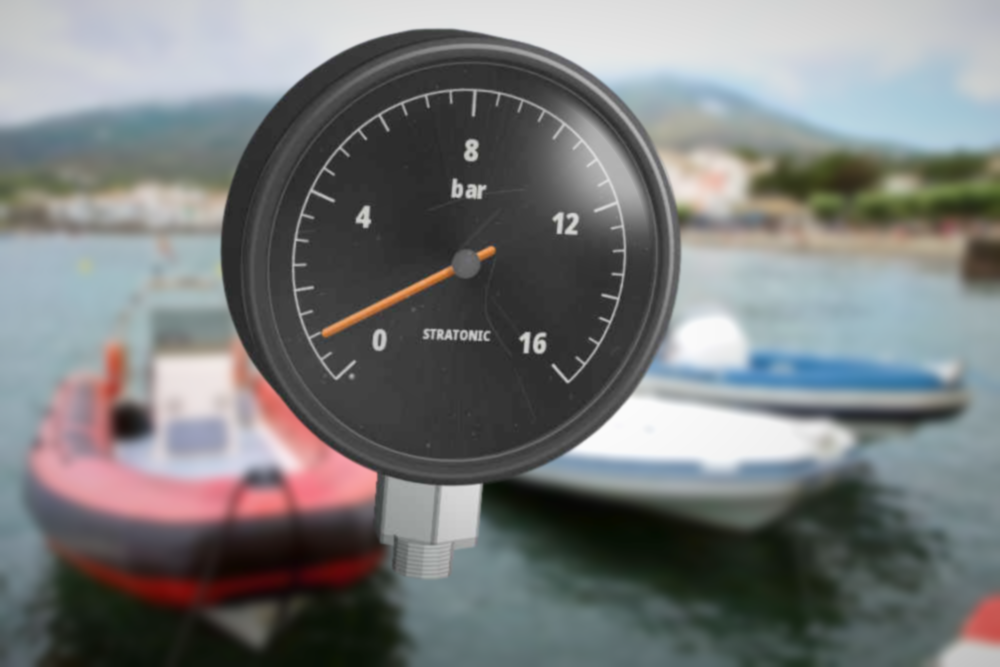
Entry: 1
